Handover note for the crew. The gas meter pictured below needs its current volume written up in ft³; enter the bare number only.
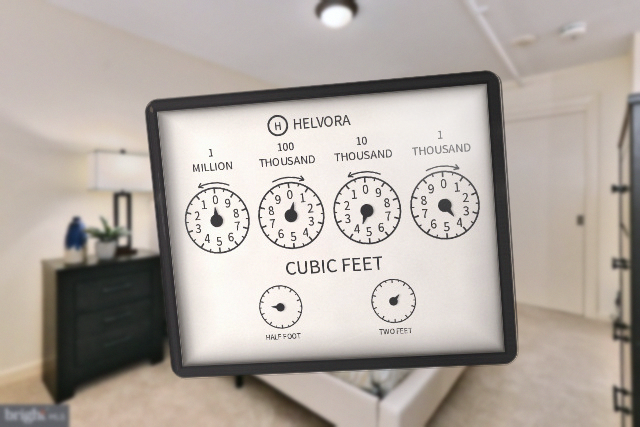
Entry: 4400
